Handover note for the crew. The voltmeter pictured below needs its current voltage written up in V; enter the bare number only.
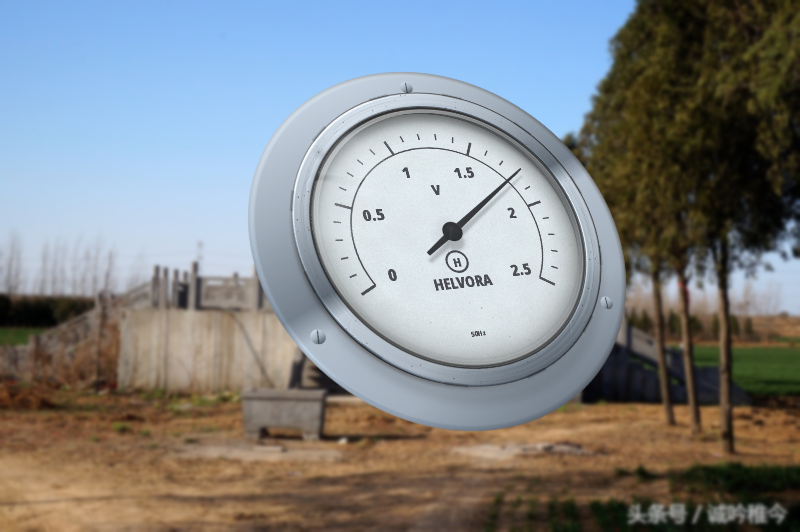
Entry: 1.8
